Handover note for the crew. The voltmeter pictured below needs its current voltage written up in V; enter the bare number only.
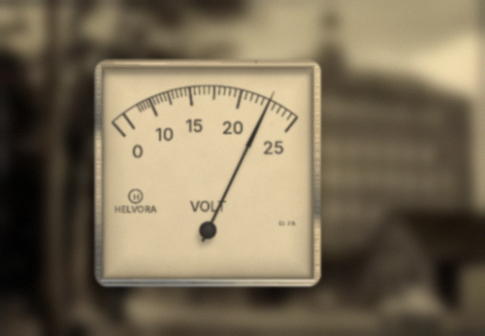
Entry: 22.5
